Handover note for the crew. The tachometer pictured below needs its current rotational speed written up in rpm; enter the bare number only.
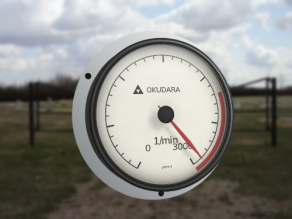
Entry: 2900
